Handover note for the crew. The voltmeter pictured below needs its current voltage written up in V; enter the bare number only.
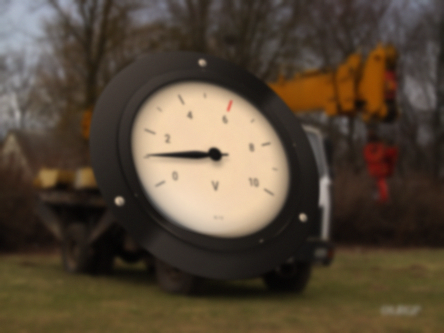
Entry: 1
